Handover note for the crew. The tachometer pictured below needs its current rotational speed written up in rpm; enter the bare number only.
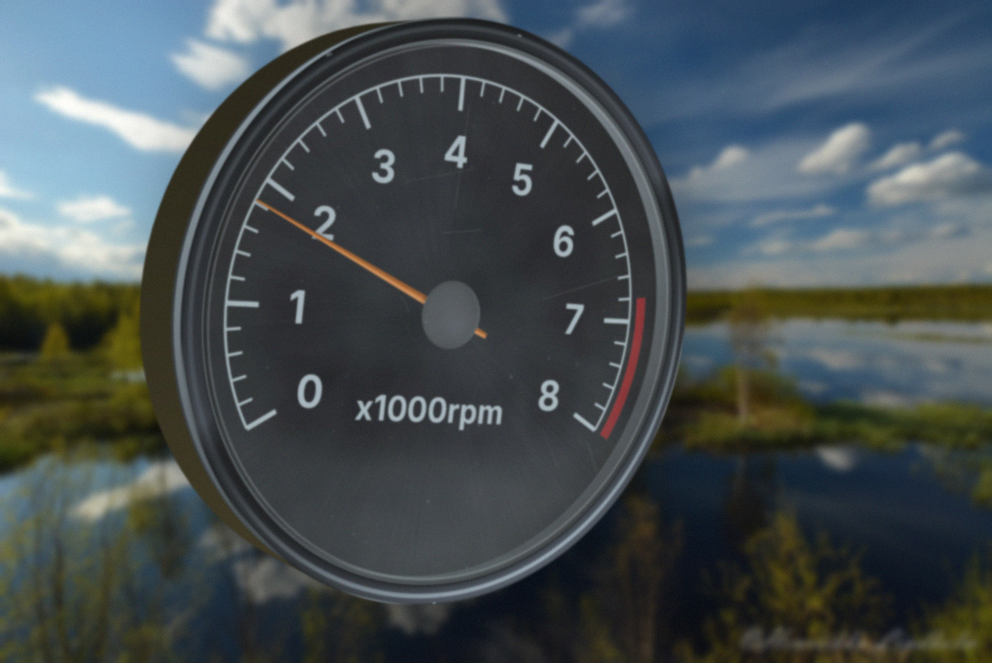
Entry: 1800
